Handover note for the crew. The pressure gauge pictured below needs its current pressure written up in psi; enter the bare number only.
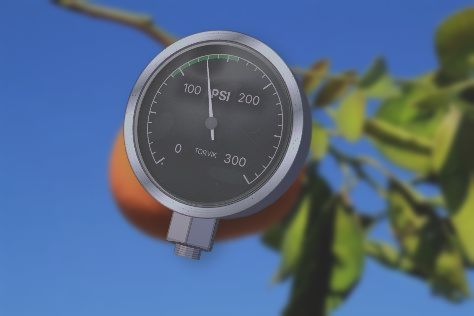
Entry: 130
